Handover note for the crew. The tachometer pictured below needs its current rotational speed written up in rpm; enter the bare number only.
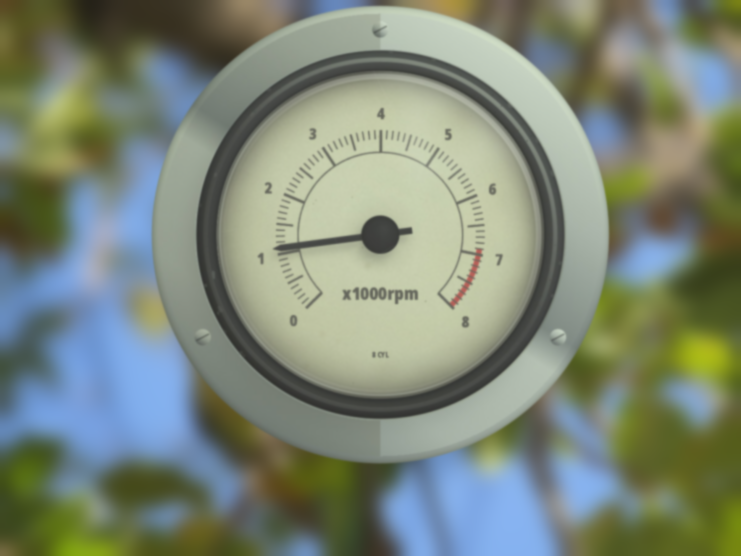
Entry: 1100
